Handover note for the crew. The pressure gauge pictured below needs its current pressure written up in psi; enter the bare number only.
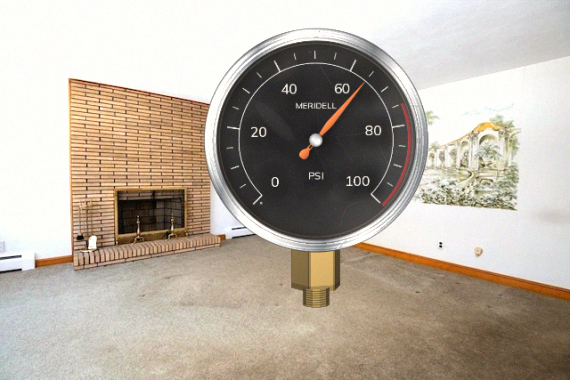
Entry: 65
